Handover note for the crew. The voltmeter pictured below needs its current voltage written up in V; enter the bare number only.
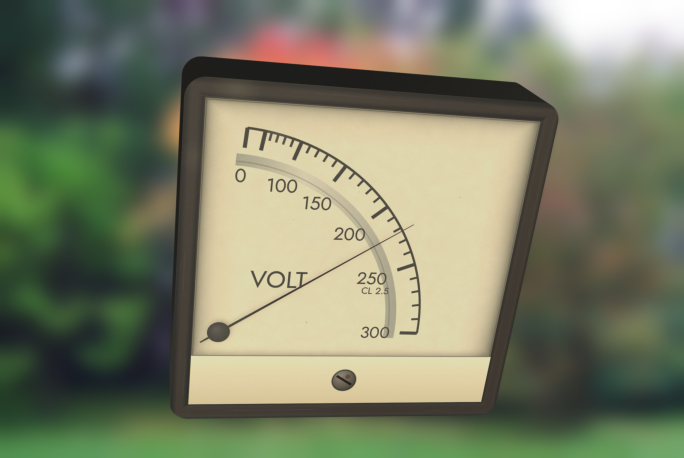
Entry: 220
